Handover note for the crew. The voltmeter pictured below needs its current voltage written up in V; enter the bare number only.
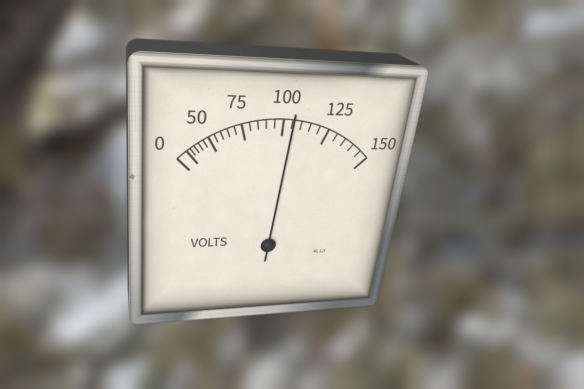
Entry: 105
